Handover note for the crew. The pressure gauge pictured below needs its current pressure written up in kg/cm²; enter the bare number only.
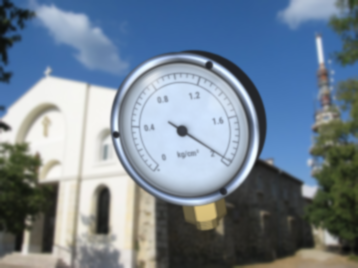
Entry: 1.95
